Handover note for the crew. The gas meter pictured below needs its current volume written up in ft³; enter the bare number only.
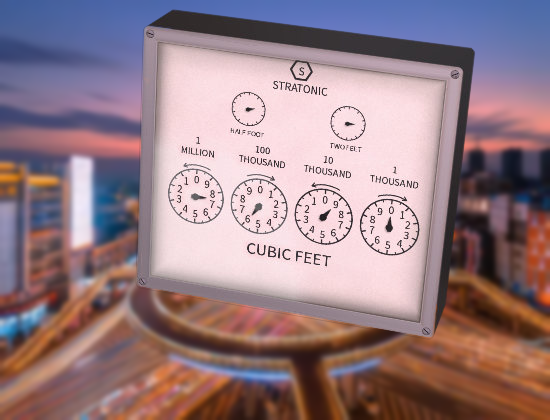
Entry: 759000
